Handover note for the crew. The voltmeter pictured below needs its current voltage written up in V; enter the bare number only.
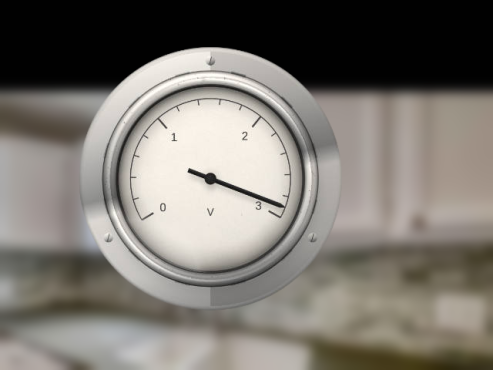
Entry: 2.9
